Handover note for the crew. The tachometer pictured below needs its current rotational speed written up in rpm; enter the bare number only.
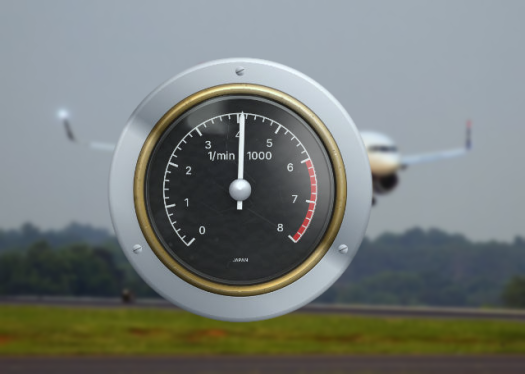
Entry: 4100
